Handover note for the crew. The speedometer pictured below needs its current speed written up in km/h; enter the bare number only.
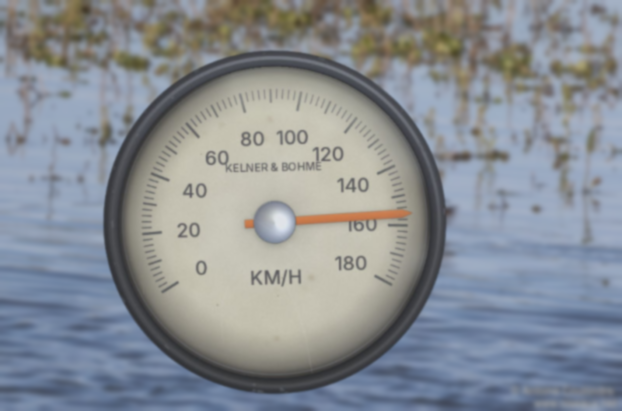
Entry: 156
